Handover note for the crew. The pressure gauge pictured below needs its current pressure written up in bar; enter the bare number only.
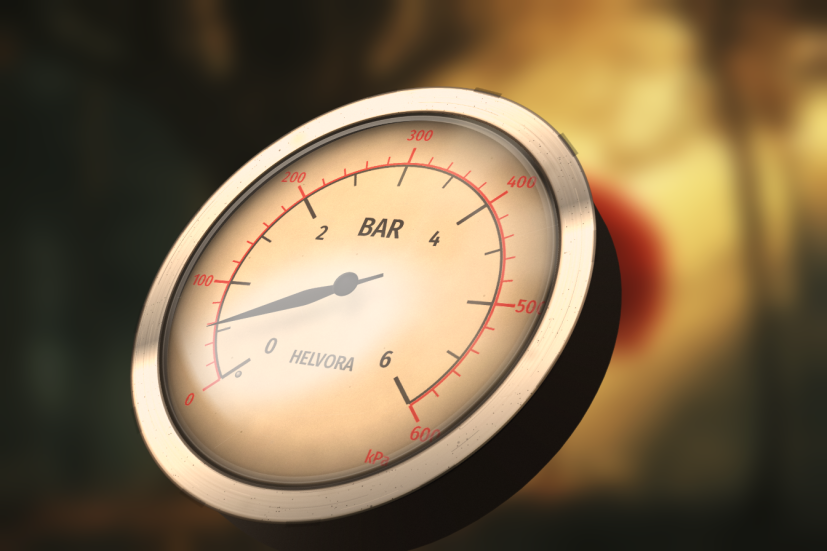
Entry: 0.5
